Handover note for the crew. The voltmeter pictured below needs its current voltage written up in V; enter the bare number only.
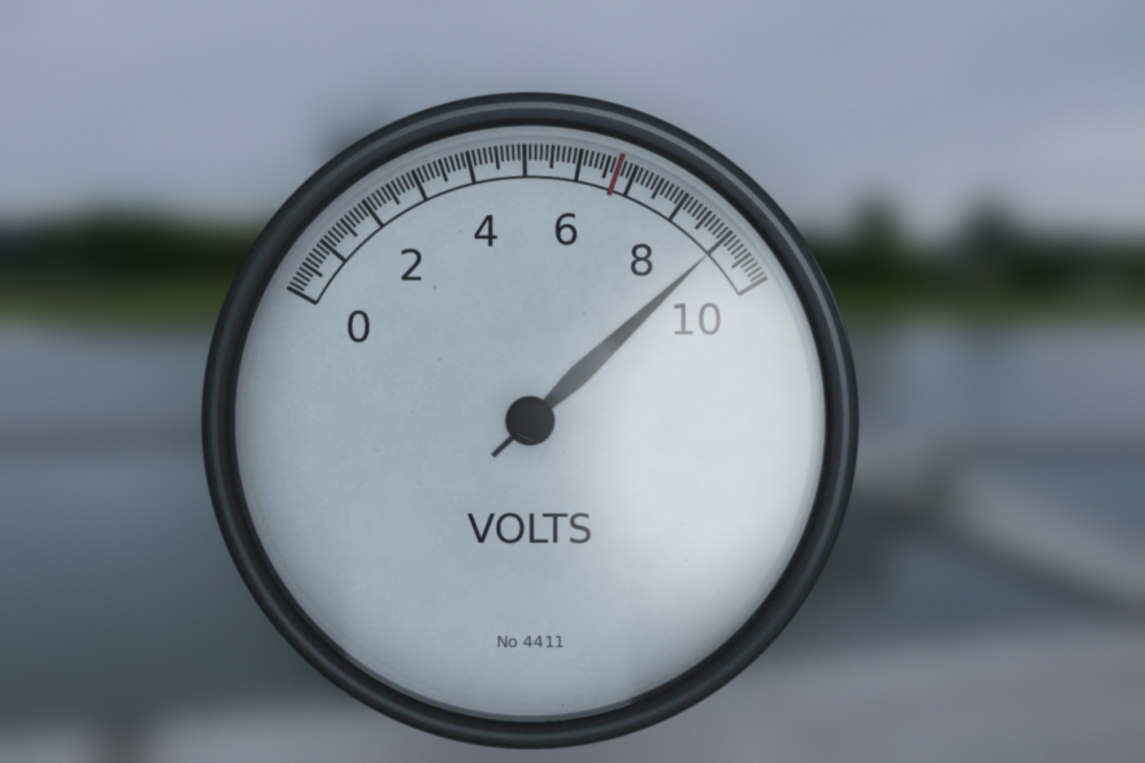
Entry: 9
